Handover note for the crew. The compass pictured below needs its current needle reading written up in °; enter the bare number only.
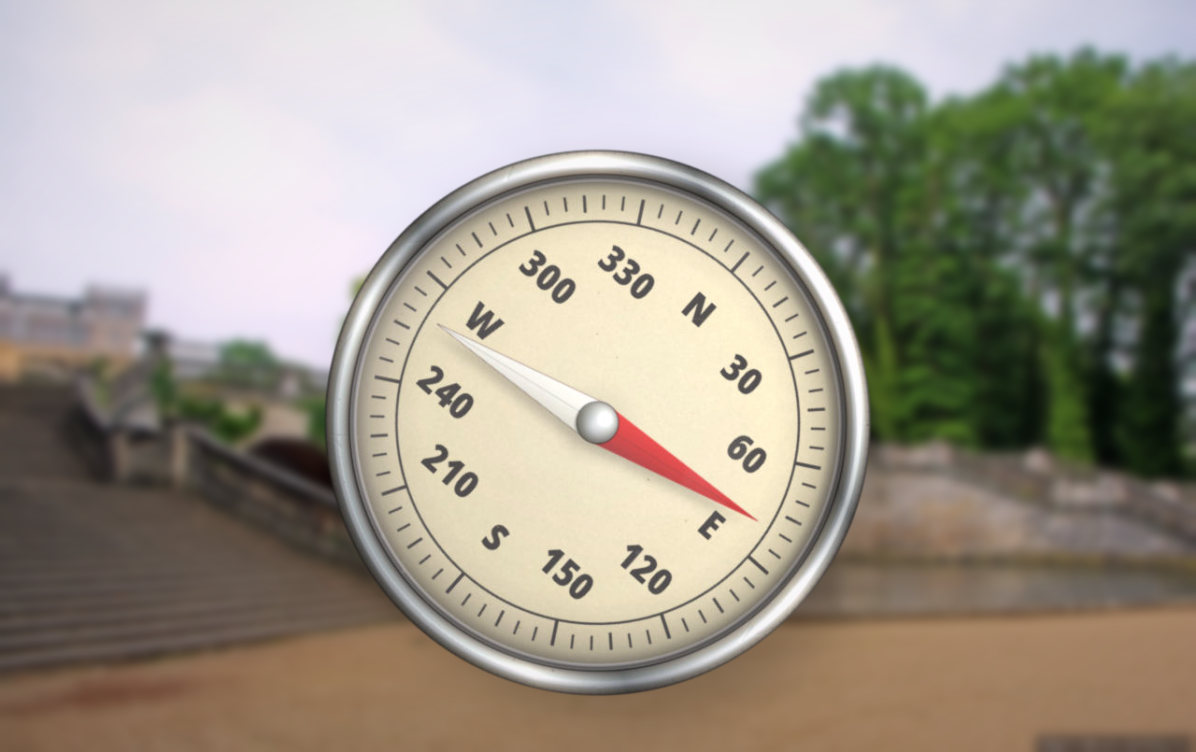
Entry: 80
